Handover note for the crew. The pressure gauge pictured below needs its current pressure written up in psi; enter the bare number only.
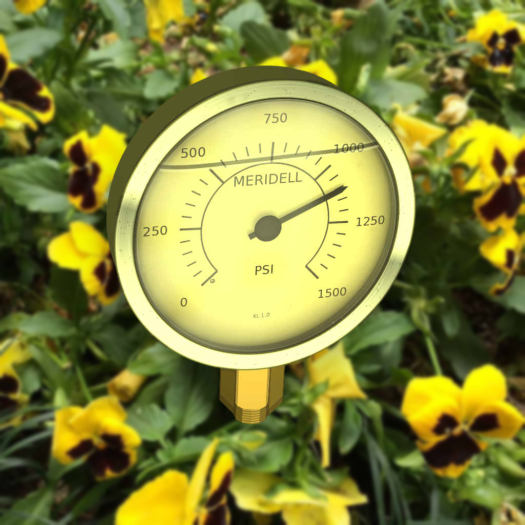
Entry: 1100
